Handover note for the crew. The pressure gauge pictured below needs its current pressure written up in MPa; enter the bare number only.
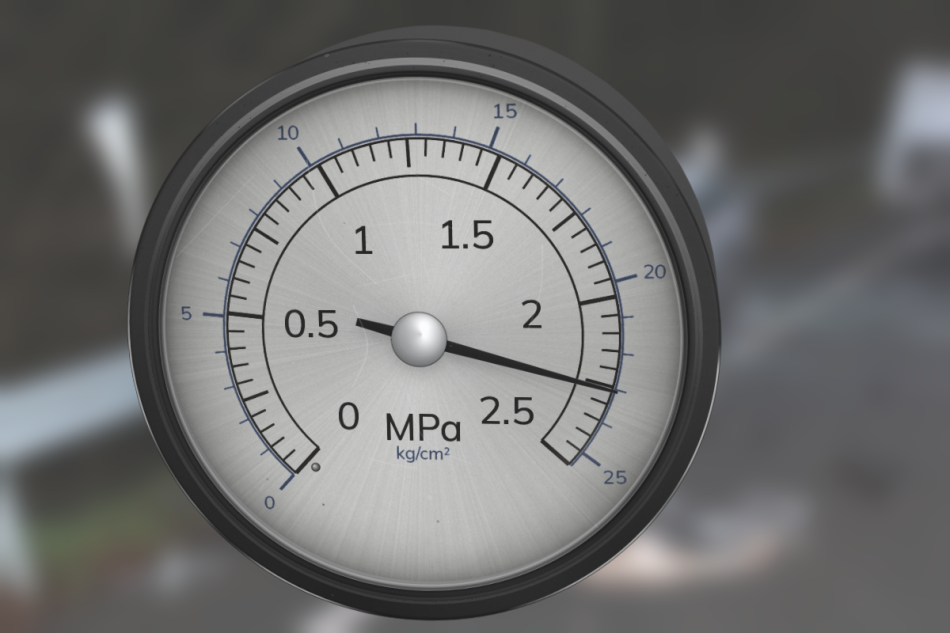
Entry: 2.25
